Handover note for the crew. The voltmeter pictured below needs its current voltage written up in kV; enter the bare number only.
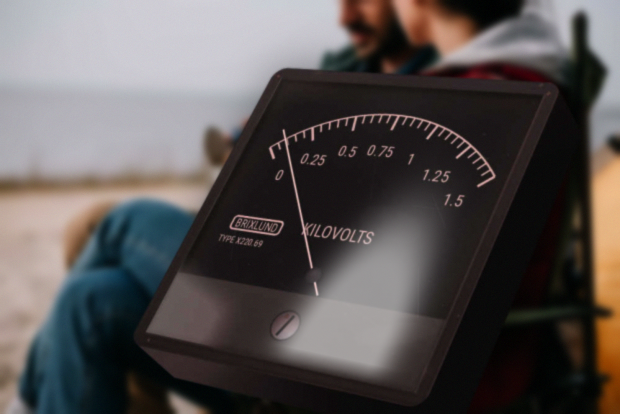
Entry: 0.1
